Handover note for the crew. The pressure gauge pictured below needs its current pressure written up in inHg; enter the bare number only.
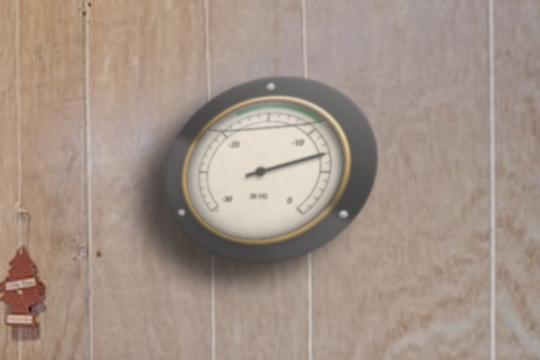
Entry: -7
